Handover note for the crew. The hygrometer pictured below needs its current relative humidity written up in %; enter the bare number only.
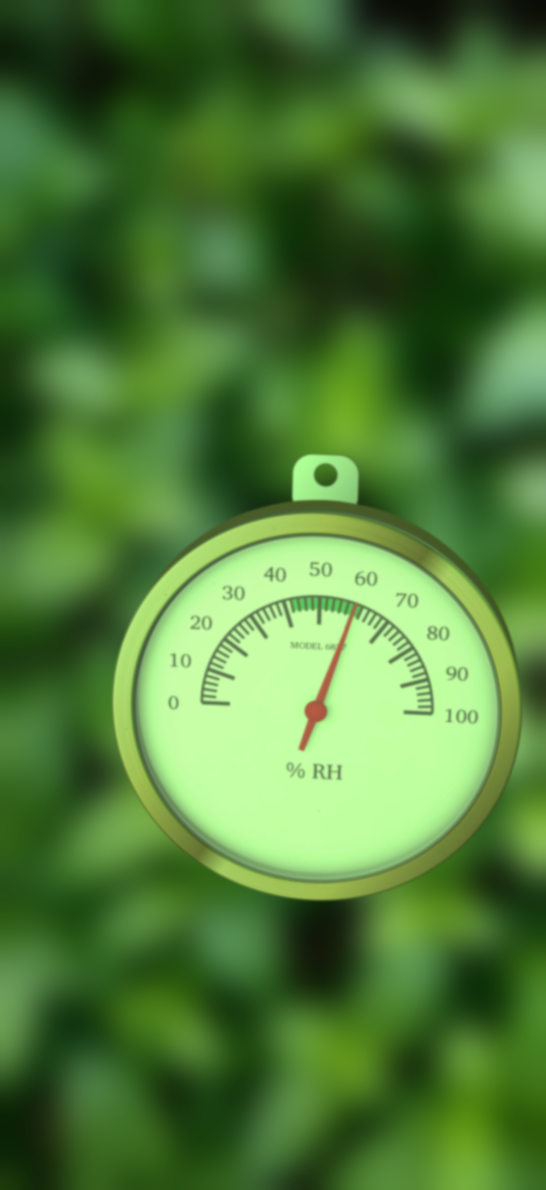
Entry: 60
